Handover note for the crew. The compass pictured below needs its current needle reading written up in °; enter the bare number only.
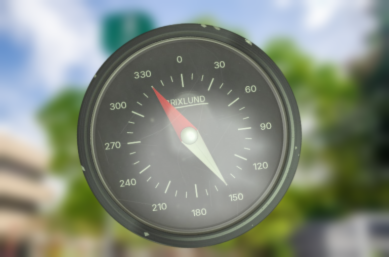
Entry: 330
